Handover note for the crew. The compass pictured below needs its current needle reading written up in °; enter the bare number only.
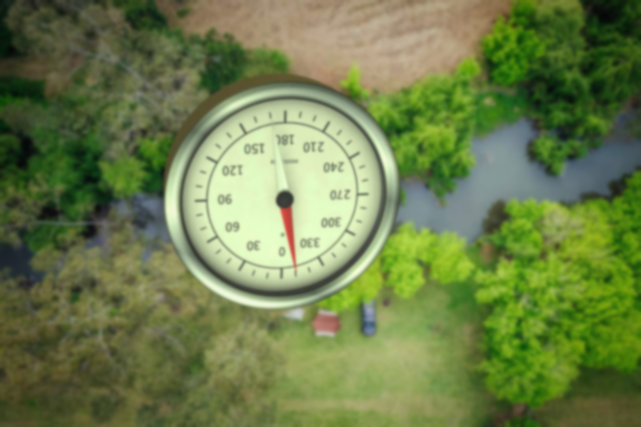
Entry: 350
